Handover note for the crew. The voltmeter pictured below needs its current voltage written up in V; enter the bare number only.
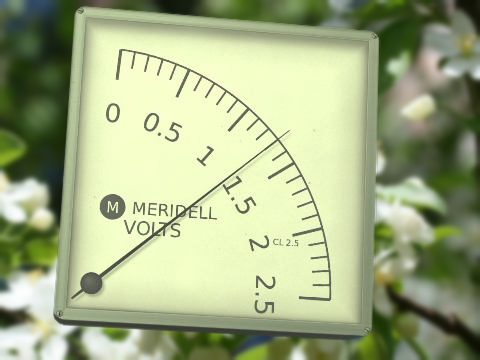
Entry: 1.3
